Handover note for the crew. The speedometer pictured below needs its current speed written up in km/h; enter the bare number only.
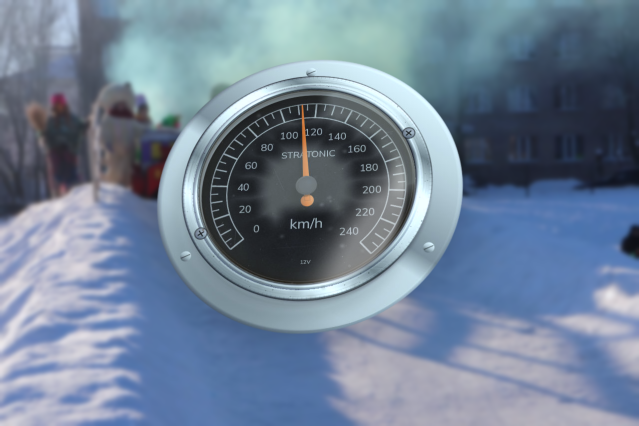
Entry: 112.5
